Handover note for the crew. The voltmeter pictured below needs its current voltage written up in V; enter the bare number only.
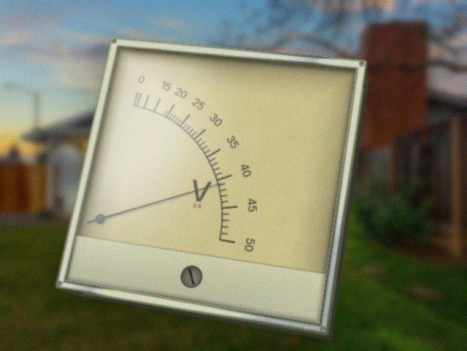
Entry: 41
